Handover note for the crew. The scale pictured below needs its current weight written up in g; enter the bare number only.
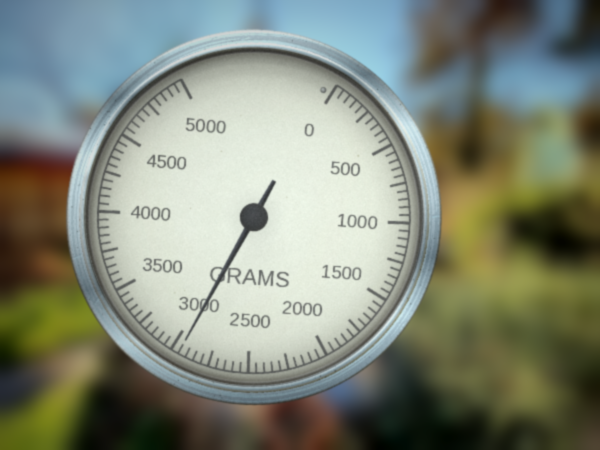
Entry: 2950
